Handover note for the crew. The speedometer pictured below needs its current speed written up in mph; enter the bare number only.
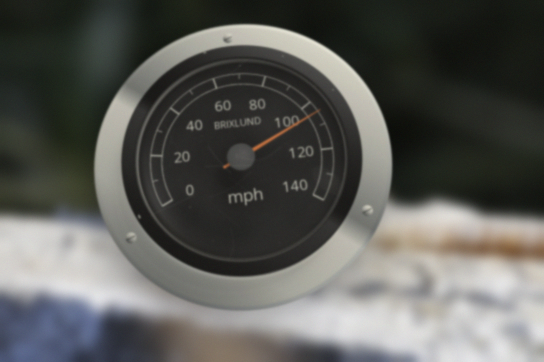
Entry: 105
